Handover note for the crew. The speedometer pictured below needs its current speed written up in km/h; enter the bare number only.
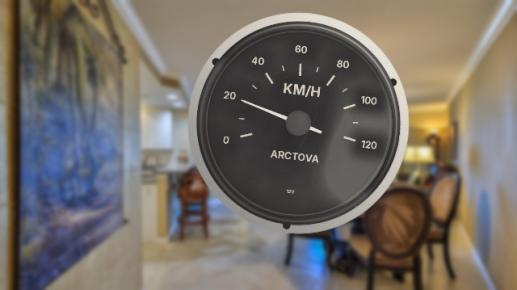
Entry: 20
